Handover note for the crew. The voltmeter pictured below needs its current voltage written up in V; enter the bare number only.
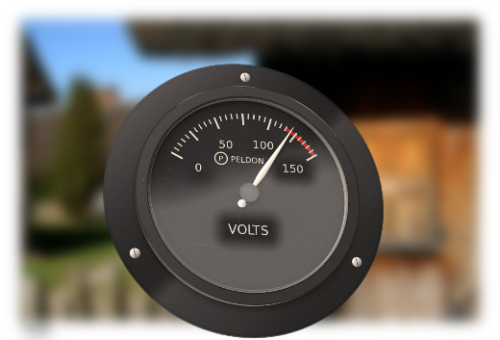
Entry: 120
